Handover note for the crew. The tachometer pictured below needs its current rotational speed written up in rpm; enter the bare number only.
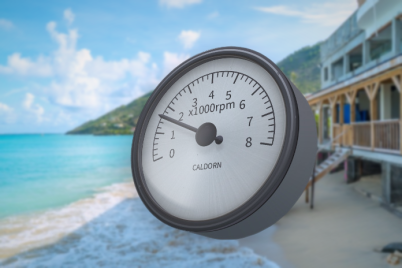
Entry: 1600
